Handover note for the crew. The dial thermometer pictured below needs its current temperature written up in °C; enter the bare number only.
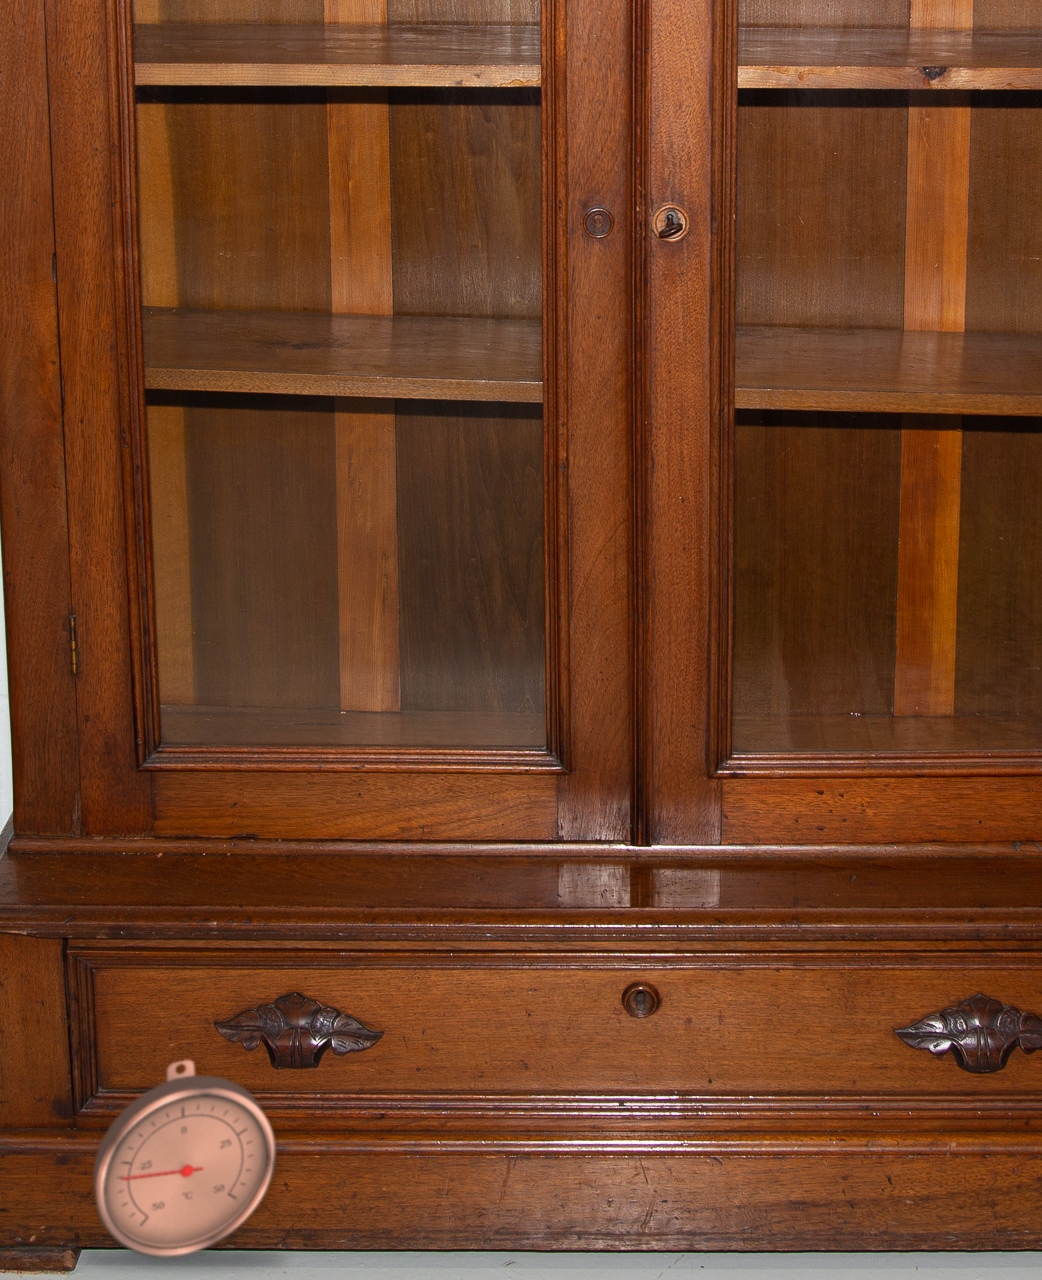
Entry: -30
